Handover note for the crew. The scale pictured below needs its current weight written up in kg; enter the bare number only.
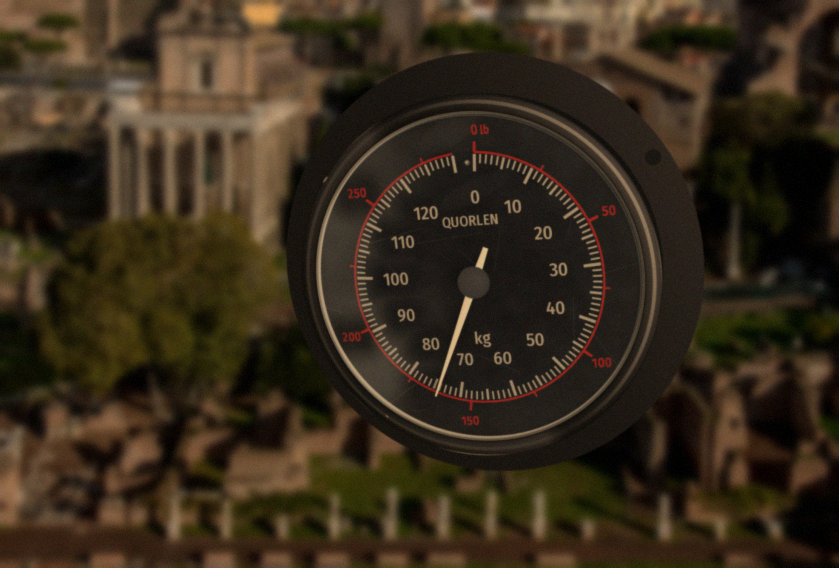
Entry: 74
